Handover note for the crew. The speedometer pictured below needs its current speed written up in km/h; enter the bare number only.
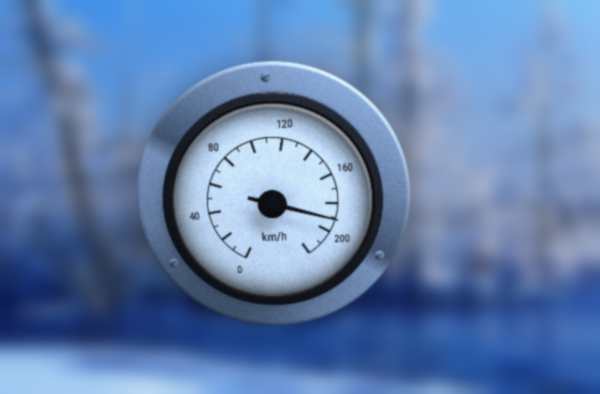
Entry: 190
